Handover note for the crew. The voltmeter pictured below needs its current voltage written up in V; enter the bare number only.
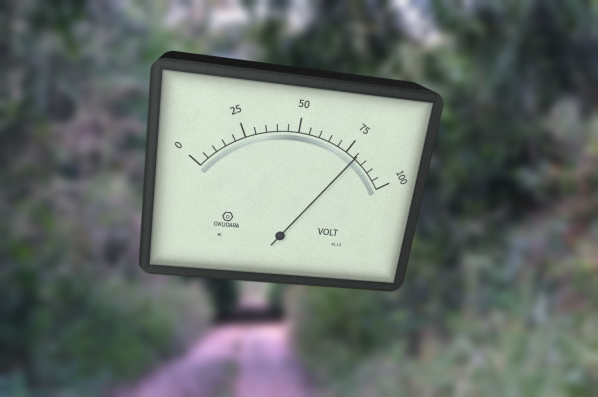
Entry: 80
